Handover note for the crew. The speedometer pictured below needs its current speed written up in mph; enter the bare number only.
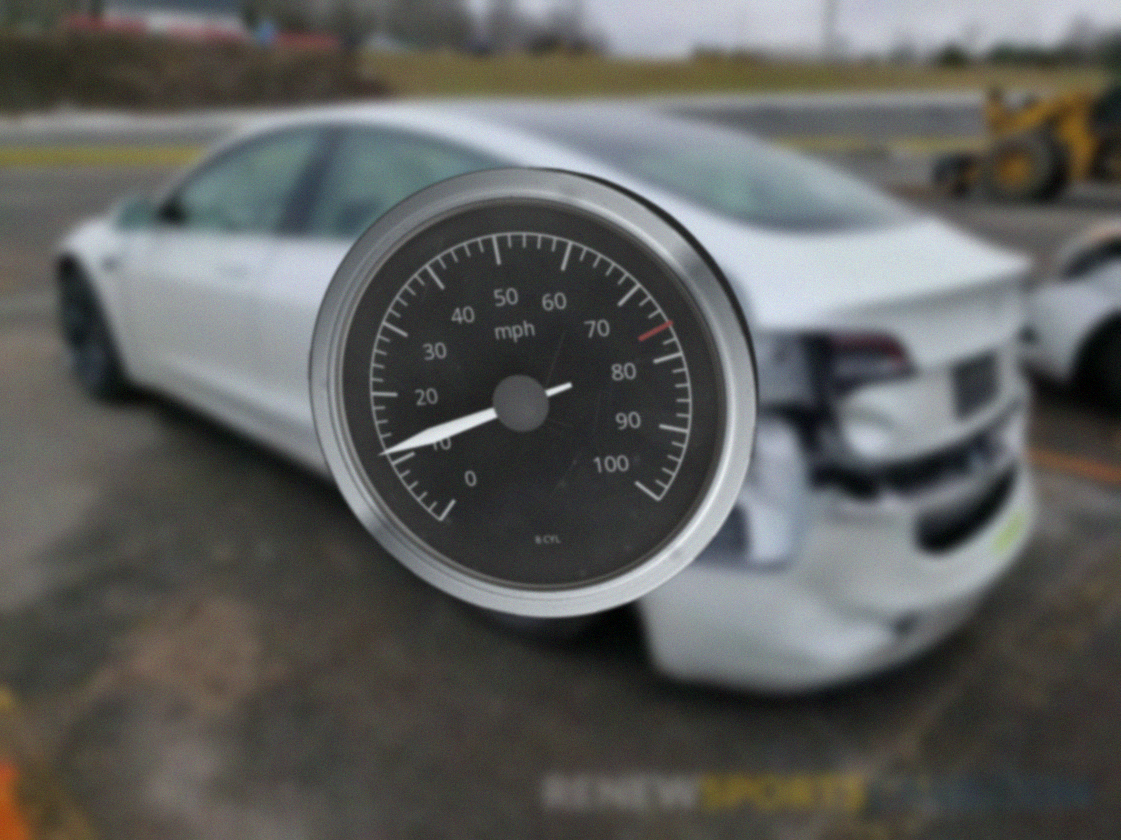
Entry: 12
